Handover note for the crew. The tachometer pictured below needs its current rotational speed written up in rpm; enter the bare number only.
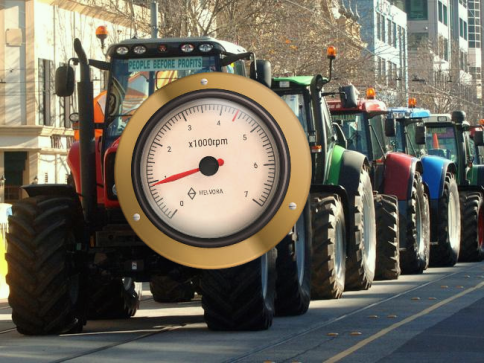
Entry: 900
